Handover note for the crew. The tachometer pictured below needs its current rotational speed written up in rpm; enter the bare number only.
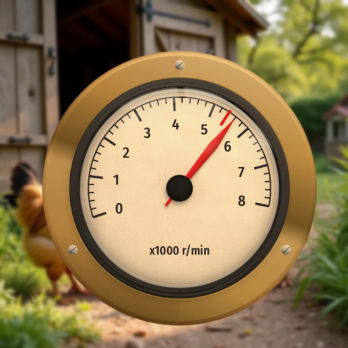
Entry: 5600
